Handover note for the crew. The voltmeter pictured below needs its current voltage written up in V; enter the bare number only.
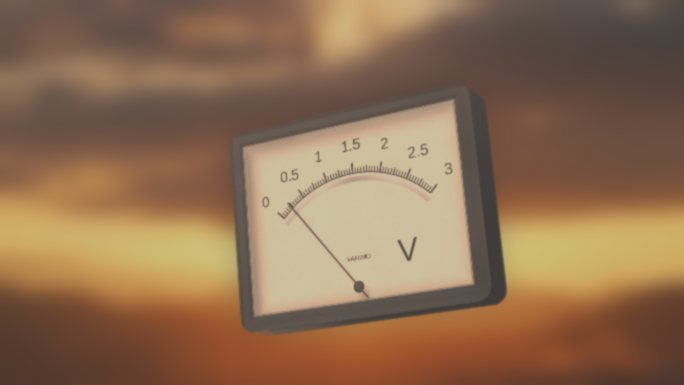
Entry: 0.25
